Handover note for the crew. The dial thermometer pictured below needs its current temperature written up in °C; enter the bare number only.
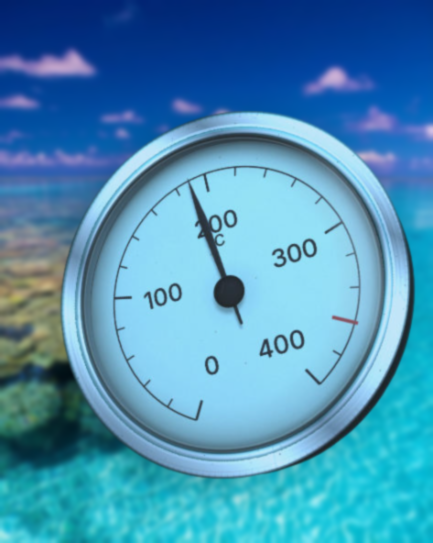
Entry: 190
